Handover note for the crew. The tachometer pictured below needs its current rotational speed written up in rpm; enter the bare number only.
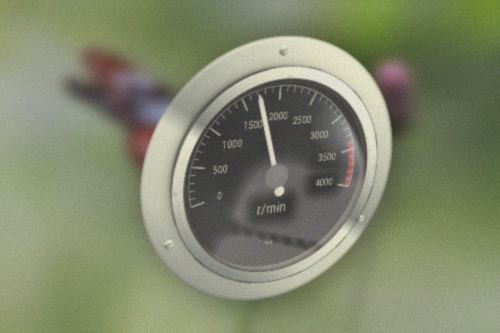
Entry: 1700
